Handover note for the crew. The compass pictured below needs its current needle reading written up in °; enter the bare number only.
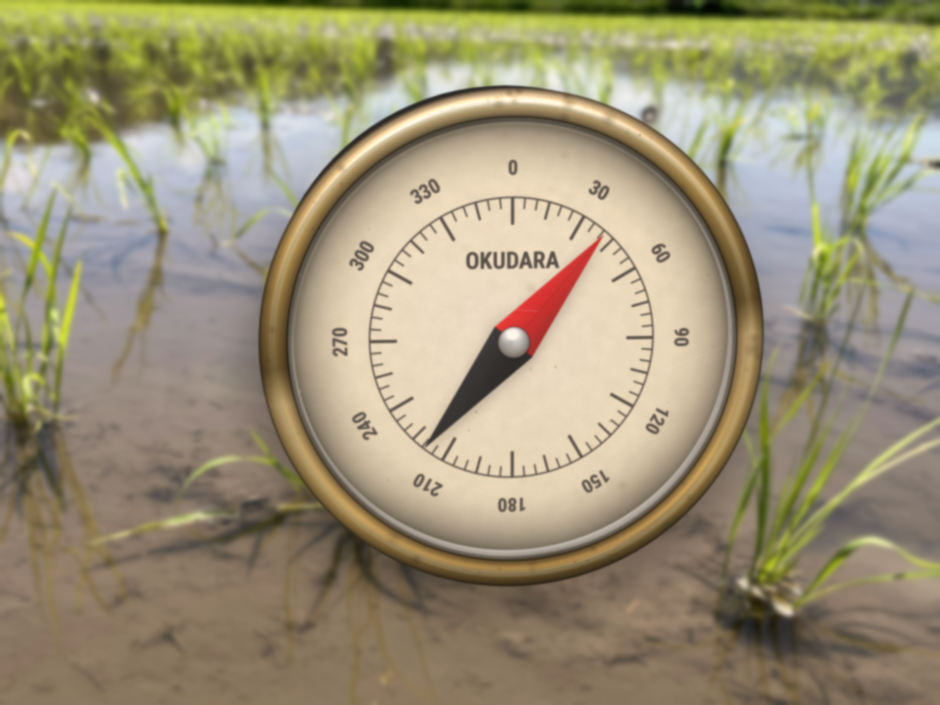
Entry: 40
